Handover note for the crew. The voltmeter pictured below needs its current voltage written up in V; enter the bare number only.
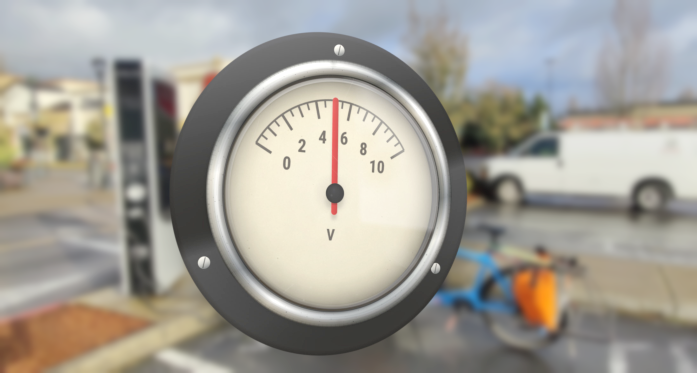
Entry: 5
